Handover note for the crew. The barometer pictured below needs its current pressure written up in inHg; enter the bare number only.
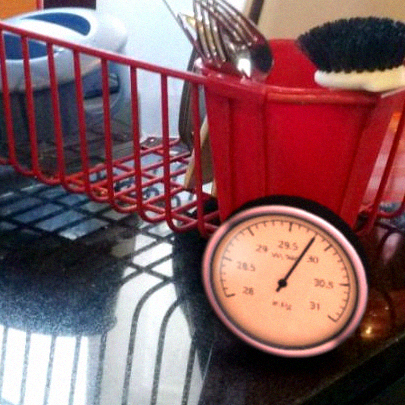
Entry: 29.8
